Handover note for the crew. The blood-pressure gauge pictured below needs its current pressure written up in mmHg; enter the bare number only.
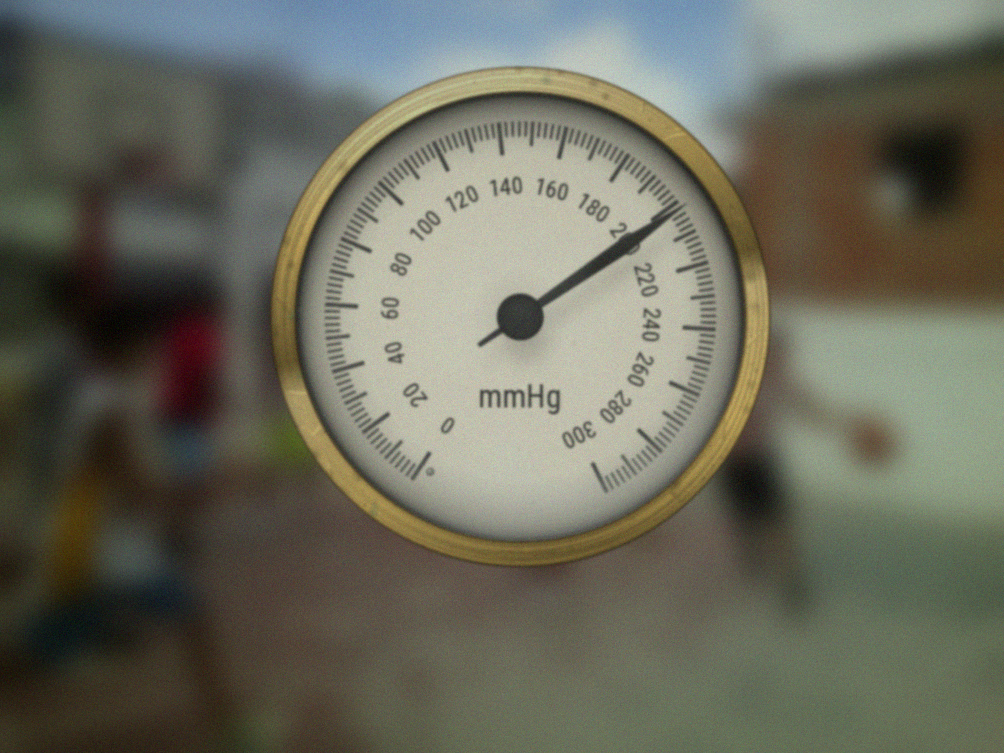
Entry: 202
